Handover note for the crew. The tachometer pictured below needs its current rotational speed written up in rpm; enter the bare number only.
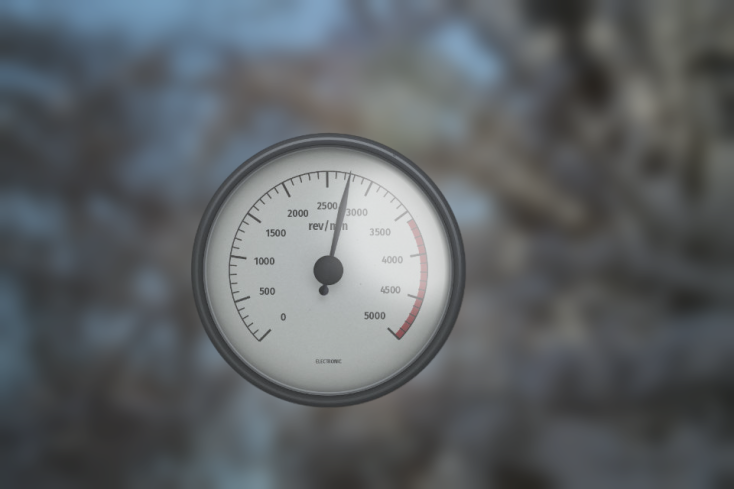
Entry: 2750
